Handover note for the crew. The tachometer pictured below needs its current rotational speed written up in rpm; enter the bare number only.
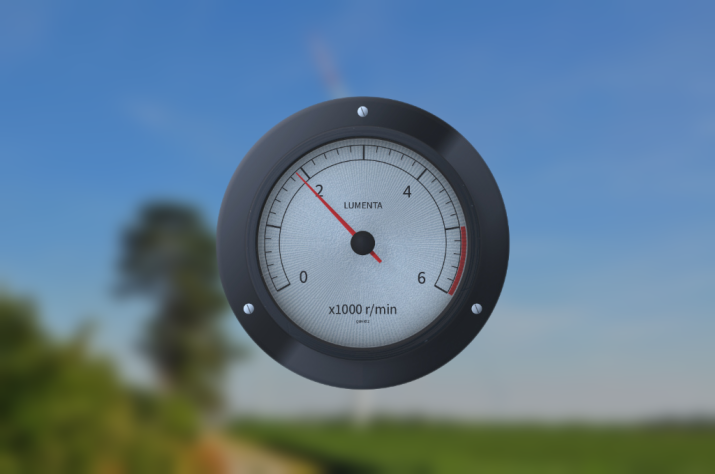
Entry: 1900
